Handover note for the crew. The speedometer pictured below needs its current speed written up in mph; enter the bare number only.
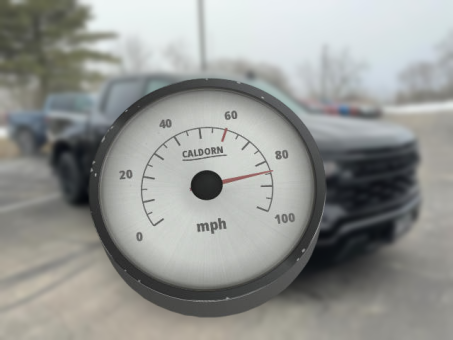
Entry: 85
